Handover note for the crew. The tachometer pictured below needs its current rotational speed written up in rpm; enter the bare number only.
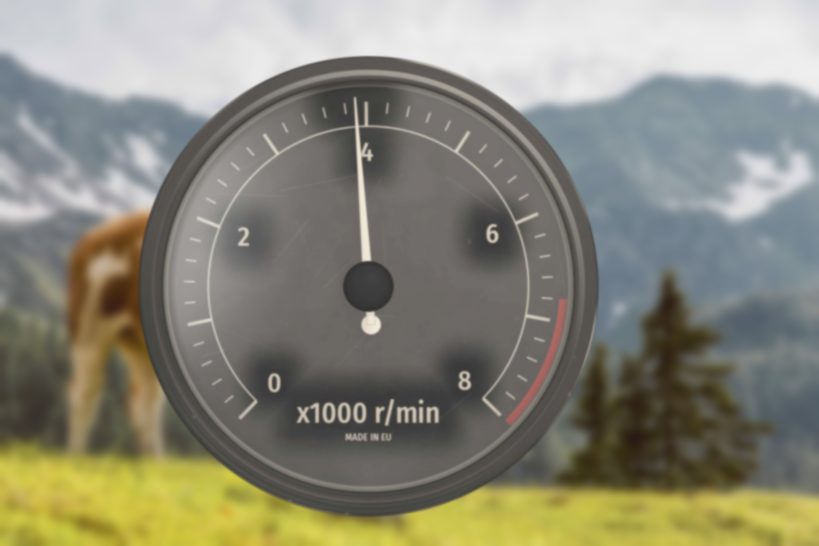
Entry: 3900
